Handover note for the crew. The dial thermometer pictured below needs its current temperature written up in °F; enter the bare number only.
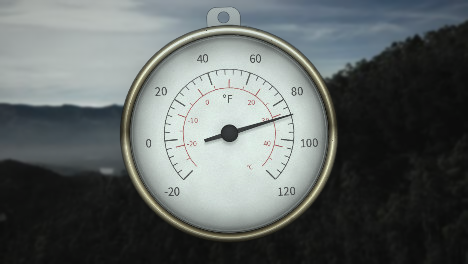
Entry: 88
